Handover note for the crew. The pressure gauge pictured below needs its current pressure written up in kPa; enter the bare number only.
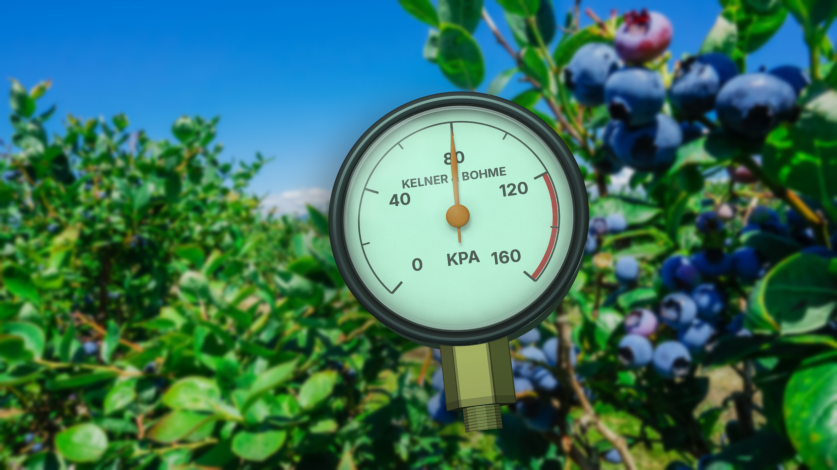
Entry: 80
